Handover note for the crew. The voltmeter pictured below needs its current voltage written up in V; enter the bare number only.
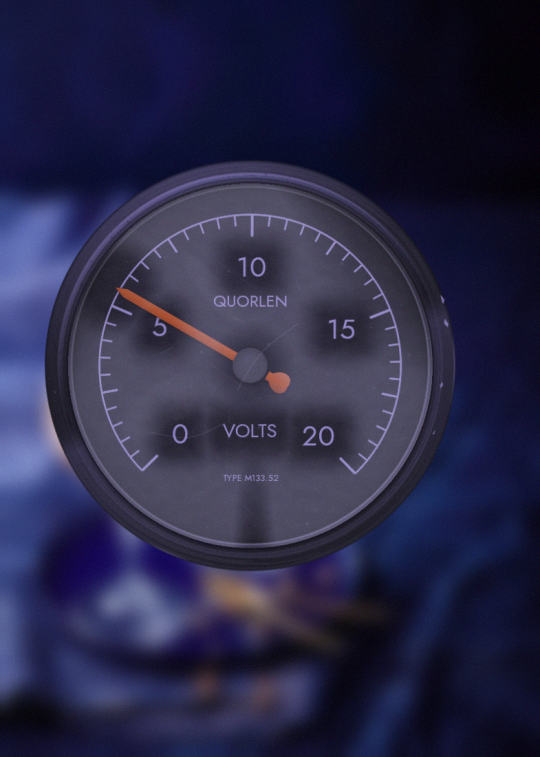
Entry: 5.5
